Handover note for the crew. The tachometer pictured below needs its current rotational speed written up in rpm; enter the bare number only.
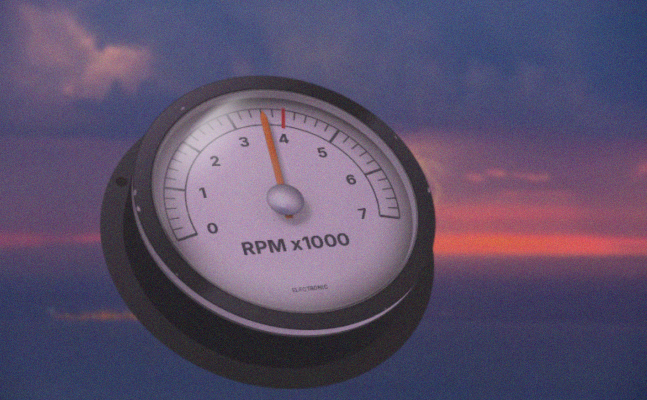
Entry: 3600
